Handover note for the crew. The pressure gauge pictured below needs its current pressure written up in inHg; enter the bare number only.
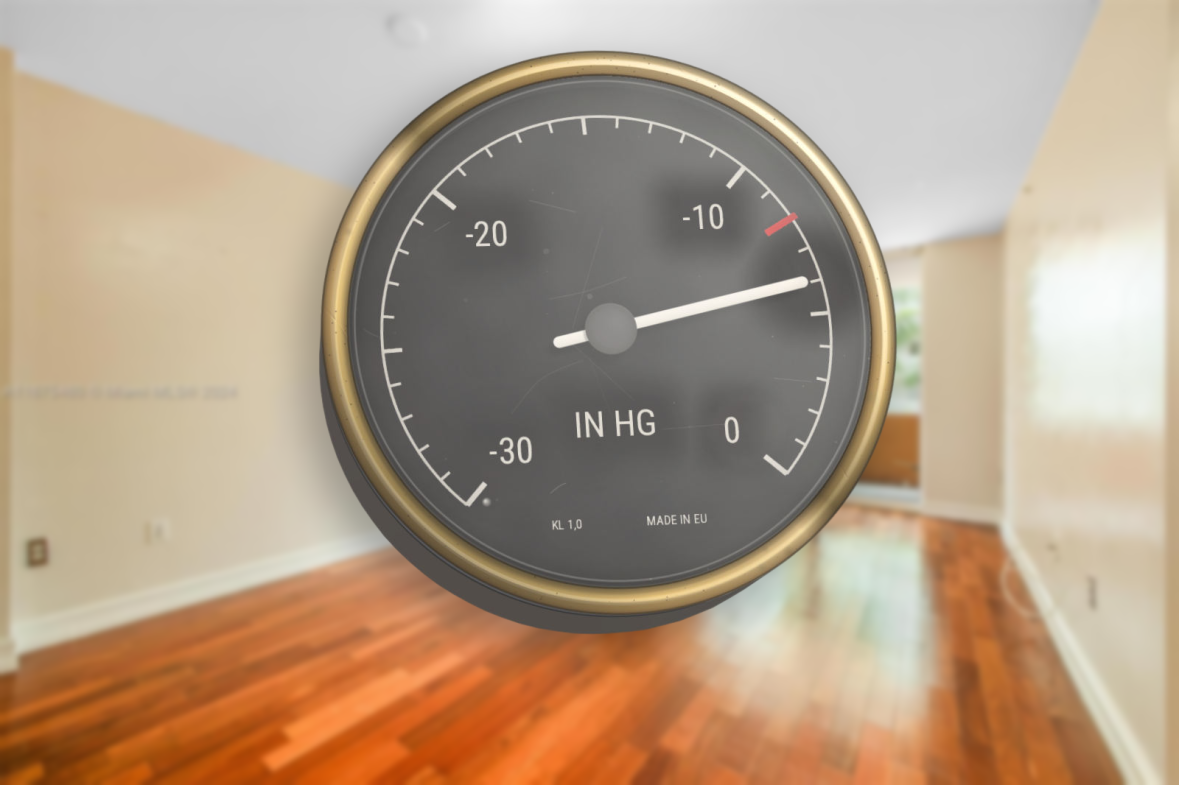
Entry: -6
